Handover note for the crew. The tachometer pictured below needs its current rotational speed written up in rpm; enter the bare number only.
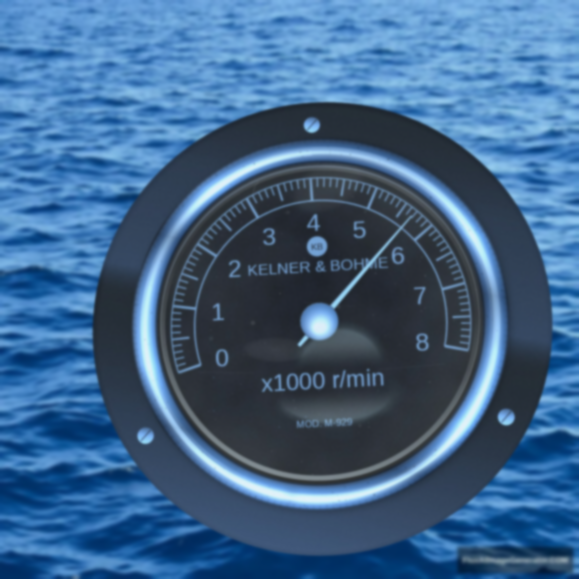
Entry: 5700
